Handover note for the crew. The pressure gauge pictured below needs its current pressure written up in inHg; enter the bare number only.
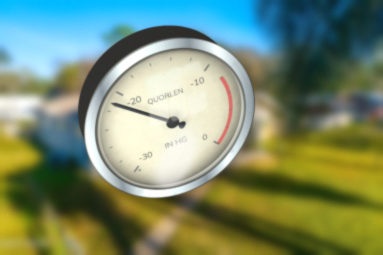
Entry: -21
